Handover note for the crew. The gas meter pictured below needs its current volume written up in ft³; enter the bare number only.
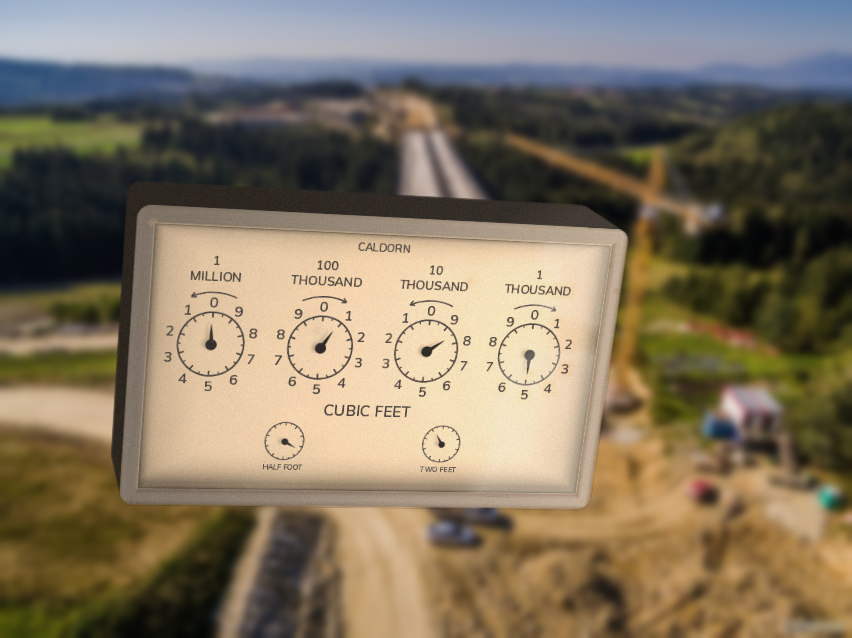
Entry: 8500
